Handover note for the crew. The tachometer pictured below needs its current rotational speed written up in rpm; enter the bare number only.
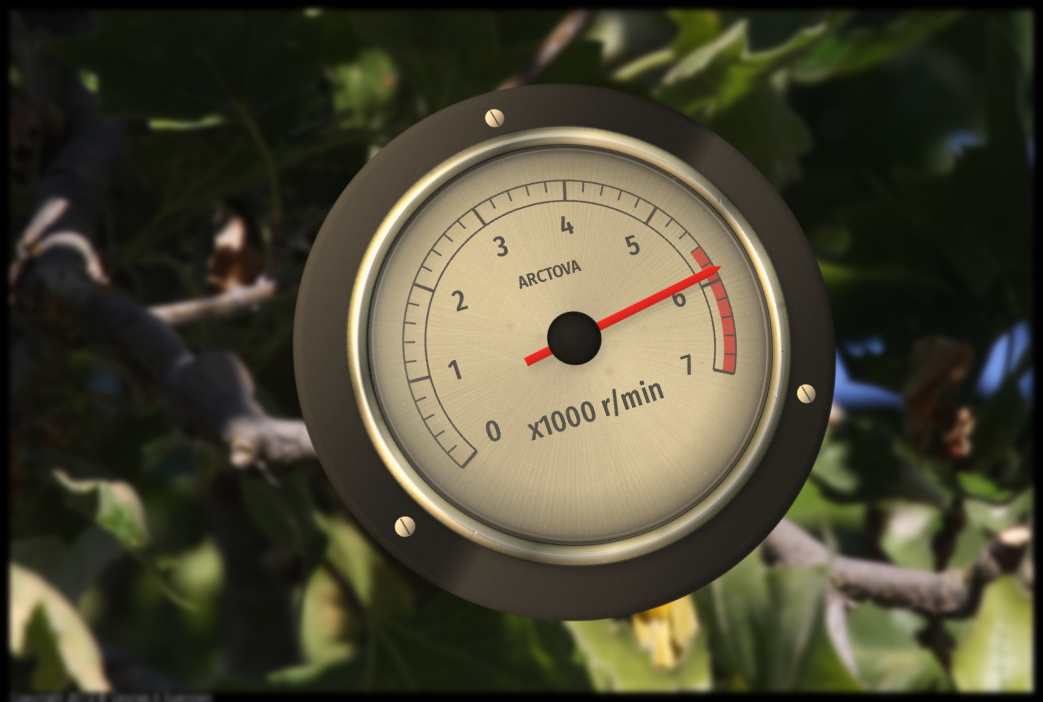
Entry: 5900
